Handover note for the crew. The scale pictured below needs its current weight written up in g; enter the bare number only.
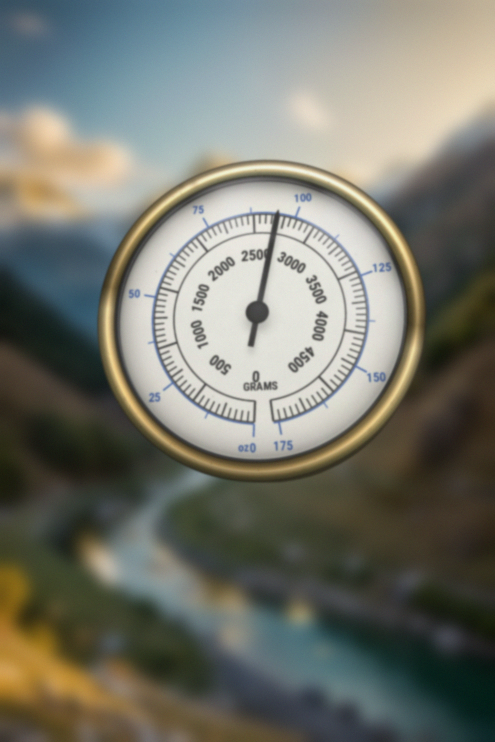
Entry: 2700
